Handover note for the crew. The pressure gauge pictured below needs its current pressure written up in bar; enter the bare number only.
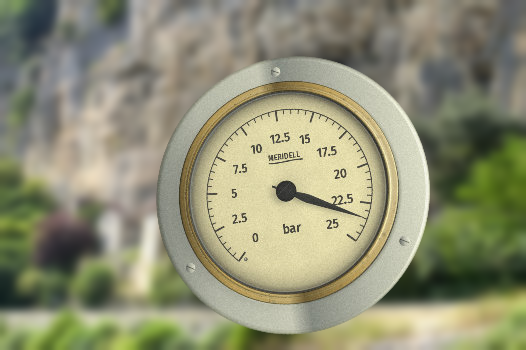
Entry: 23.5
